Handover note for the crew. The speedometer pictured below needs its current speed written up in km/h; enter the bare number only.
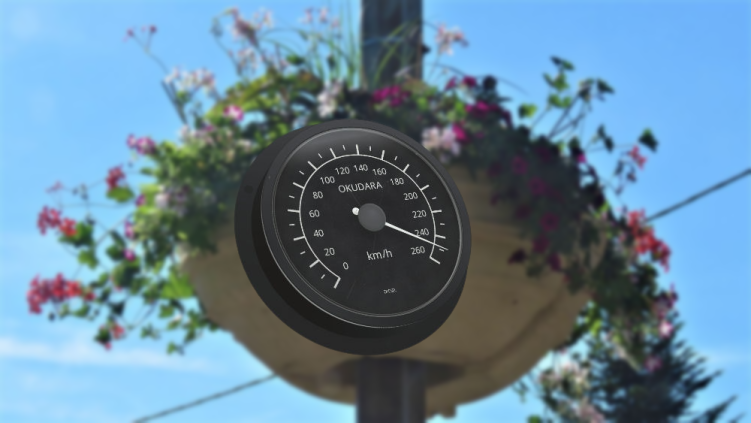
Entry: 250
